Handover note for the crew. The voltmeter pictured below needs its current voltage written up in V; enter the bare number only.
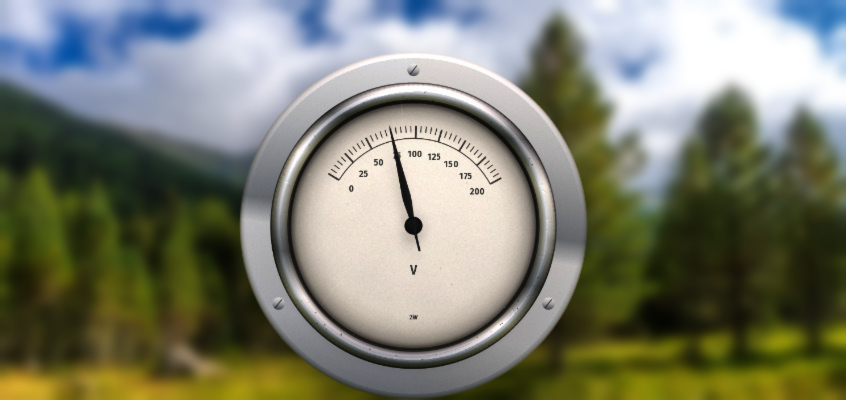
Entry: 75
